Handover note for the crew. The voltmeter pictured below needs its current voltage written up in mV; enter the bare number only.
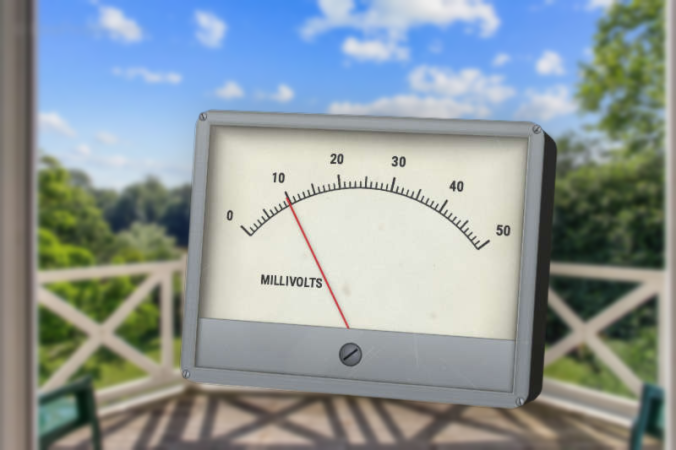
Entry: 10
